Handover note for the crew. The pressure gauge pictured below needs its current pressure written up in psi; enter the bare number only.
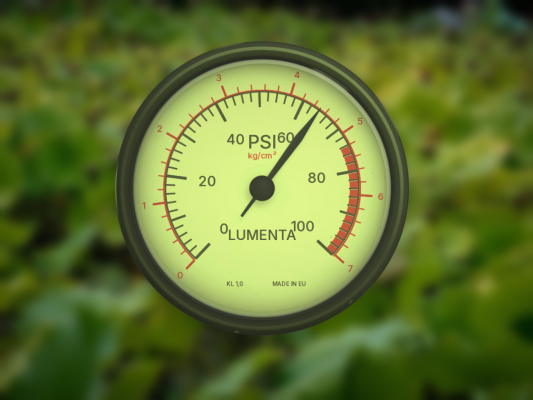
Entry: 64
